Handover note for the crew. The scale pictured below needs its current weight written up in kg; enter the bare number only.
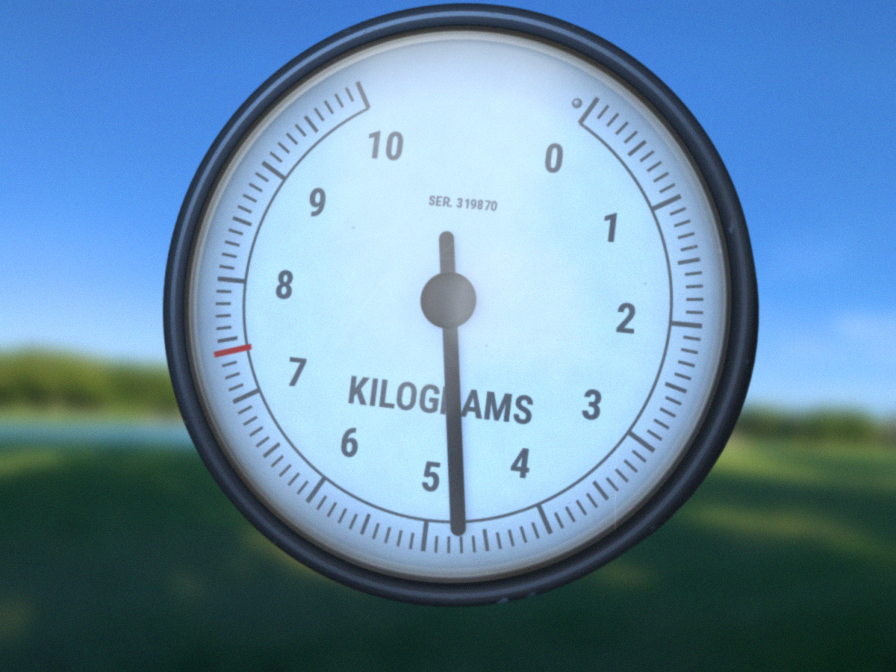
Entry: 4.7
